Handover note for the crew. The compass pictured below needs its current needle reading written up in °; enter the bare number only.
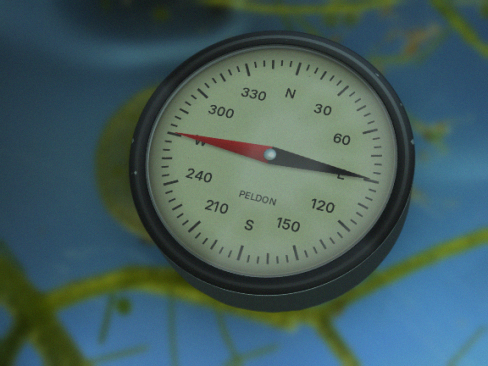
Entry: 270
